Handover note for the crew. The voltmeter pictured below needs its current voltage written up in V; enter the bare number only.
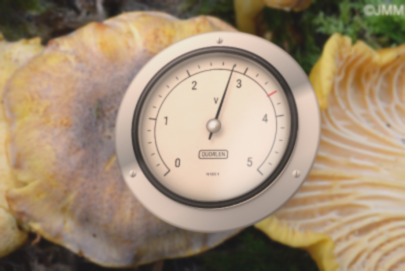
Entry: 2.8
